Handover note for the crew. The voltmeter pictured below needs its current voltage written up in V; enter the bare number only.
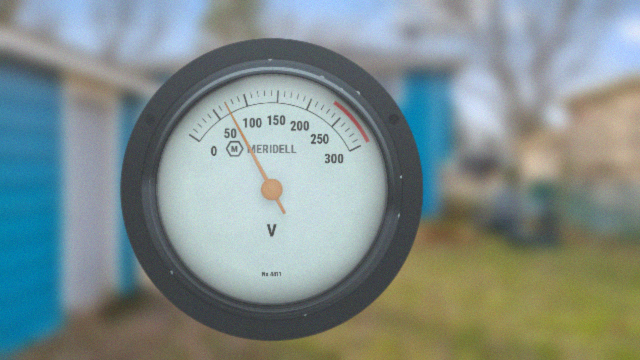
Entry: 70
